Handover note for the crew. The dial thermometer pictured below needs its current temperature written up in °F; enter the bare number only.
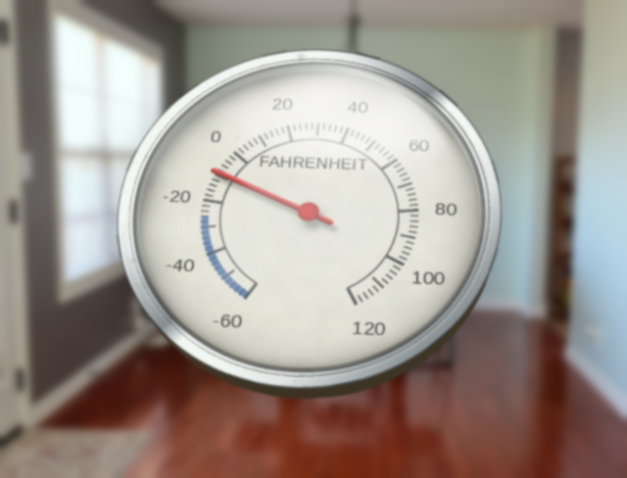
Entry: -10
